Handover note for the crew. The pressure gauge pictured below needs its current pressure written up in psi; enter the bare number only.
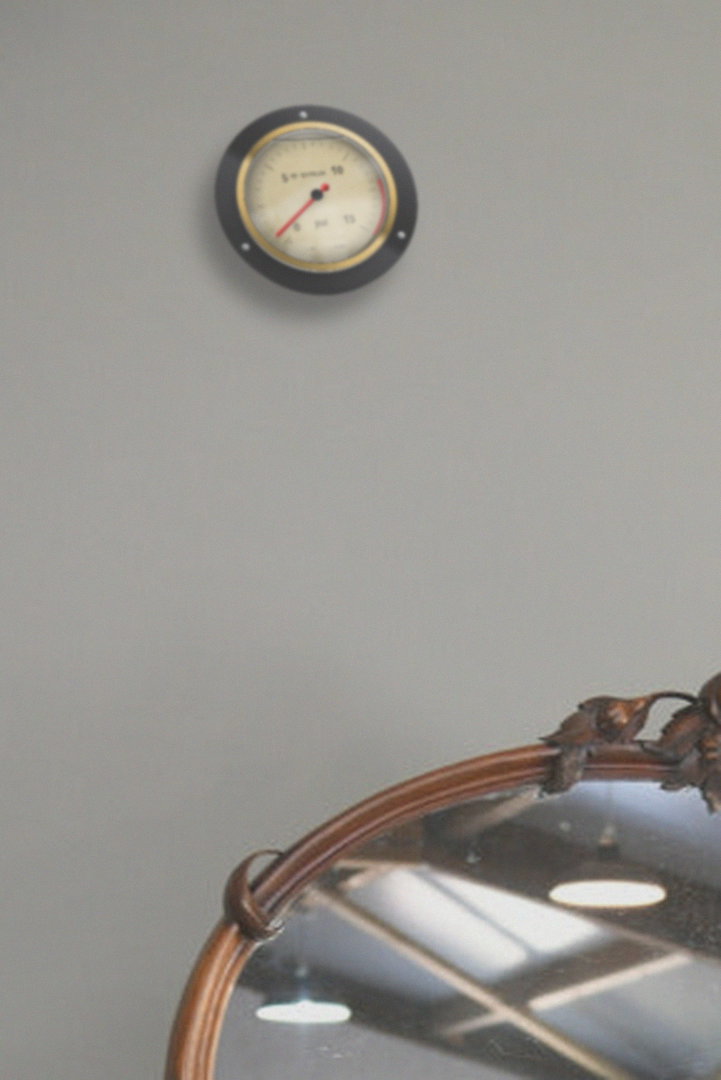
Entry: 0.5
